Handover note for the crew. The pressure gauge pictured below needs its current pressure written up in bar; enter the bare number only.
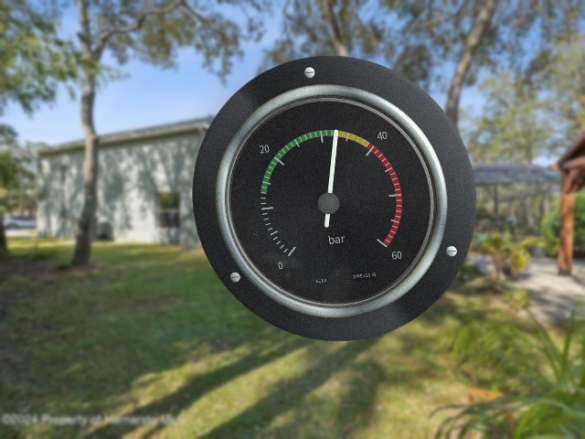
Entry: 33
